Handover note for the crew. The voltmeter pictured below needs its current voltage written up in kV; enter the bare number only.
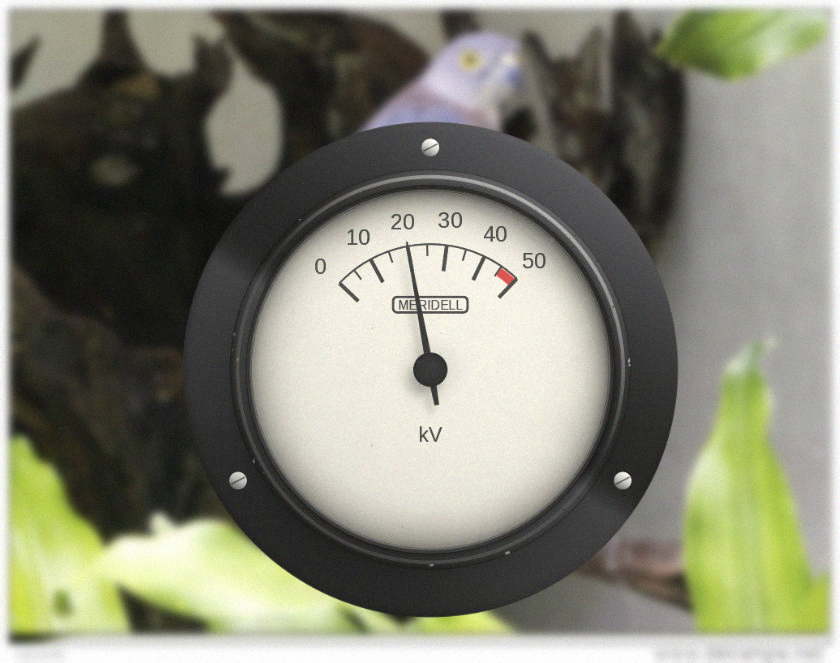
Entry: 20
